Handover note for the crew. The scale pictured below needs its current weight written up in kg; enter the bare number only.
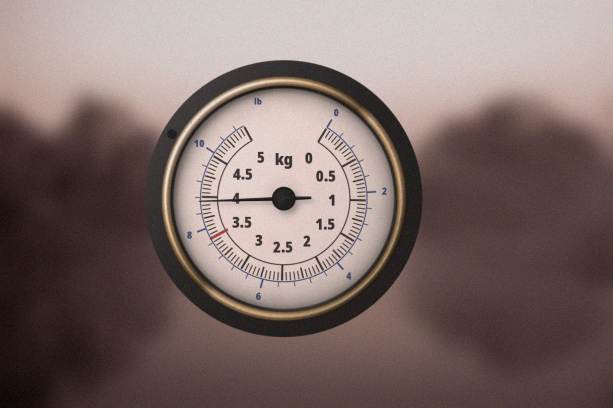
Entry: 3.95
